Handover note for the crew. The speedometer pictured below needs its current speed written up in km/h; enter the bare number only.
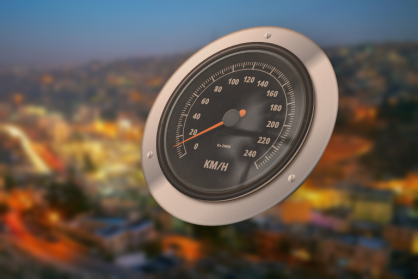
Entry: 10
